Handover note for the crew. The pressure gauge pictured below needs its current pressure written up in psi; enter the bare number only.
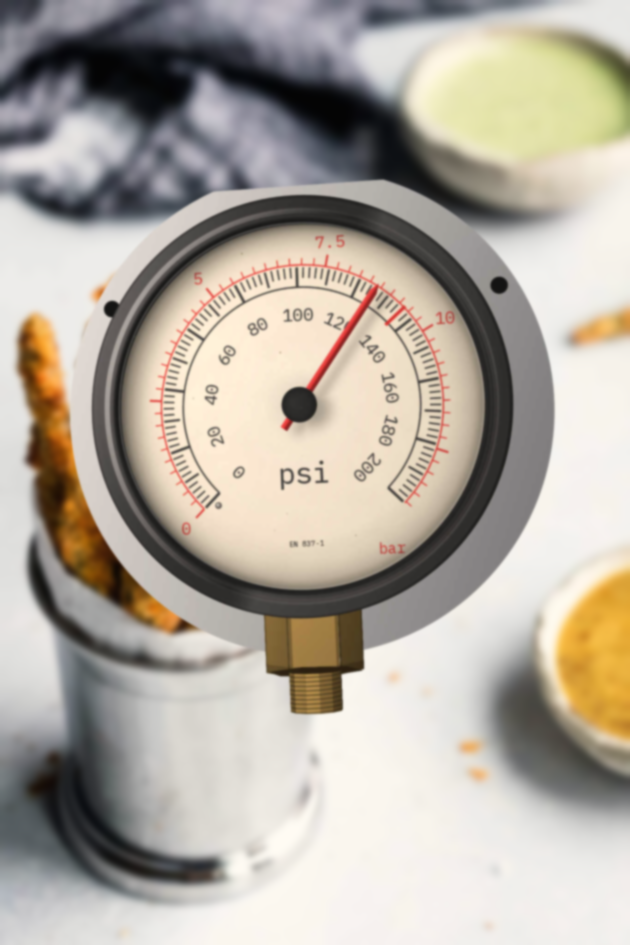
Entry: 126
